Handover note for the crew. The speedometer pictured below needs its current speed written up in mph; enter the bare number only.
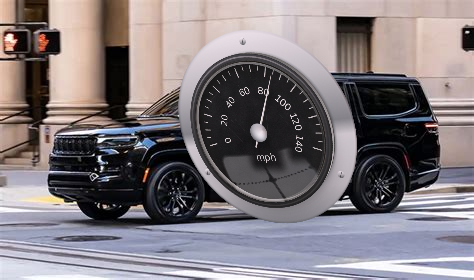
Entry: 85
